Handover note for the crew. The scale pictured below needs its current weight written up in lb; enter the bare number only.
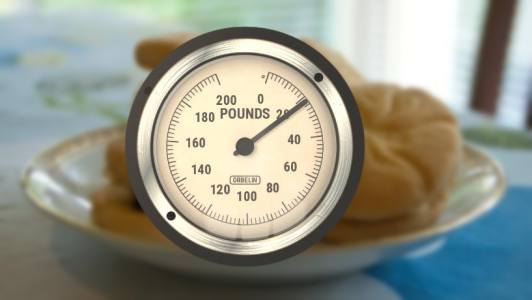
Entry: 22
